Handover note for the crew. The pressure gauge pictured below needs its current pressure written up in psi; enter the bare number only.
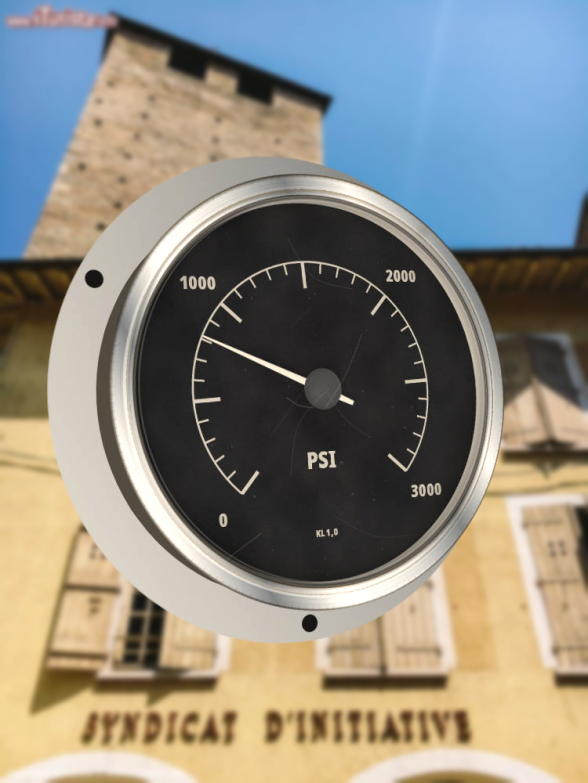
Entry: 800
